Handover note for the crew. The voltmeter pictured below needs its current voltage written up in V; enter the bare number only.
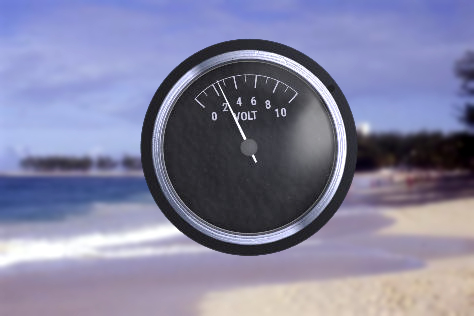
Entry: 2.5
